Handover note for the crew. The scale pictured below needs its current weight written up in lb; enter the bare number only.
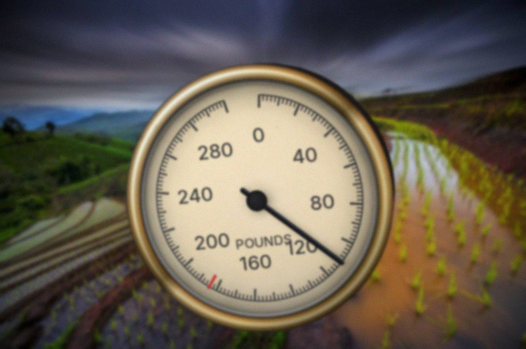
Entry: 110
